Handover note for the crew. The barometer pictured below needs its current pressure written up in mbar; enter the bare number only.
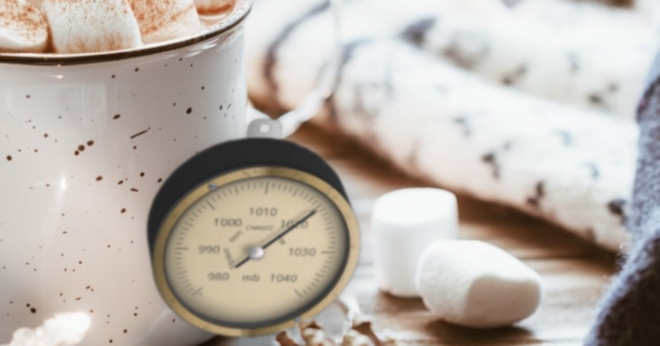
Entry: 1020
